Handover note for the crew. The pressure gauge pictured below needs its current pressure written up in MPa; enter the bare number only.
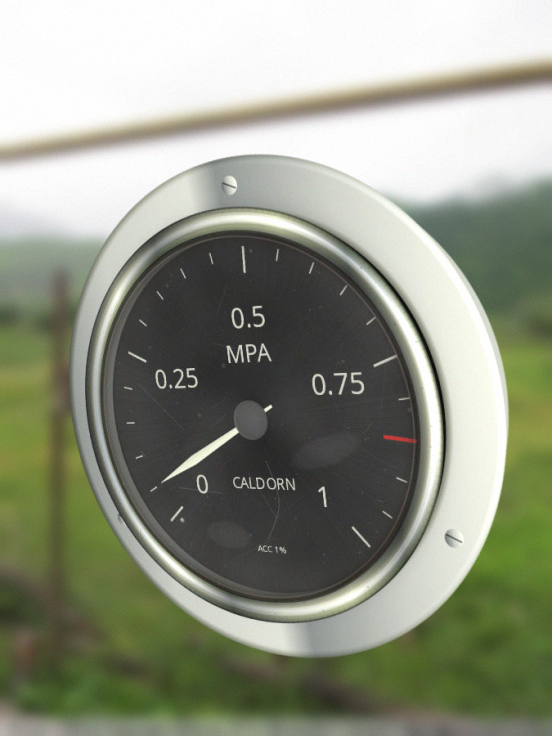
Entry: 0.05
